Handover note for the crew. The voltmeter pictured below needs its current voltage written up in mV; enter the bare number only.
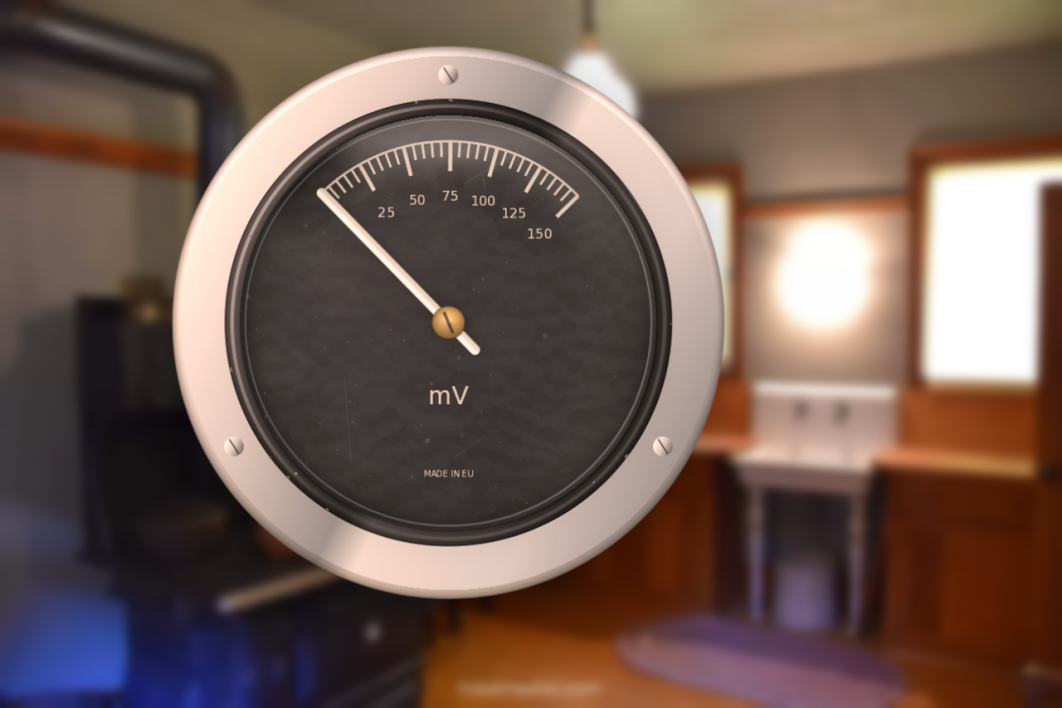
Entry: 0
